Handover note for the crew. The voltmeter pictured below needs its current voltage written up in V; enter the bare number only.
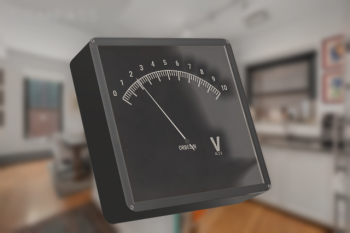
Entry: 2
